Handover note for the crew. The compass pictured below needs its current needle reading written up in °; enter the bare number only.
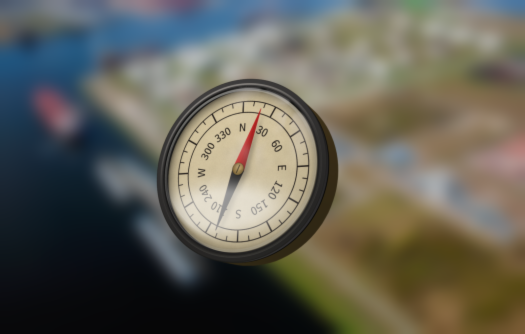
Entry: 20
